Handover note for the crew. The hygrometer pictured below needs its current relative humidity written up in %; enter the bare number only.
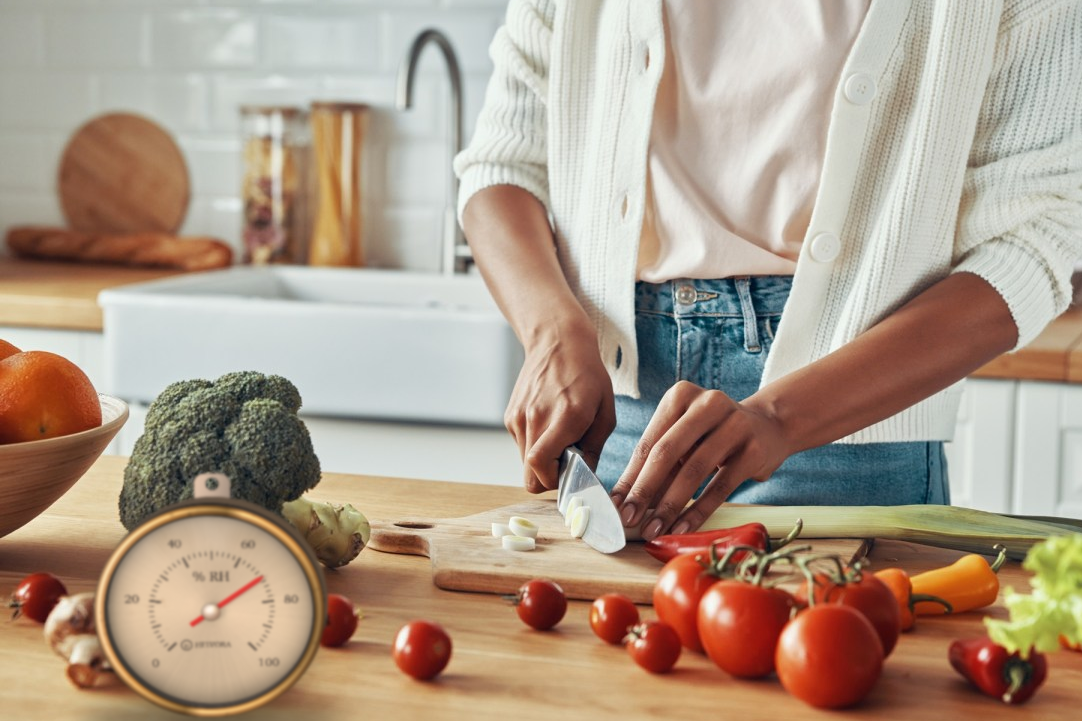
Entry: 70
